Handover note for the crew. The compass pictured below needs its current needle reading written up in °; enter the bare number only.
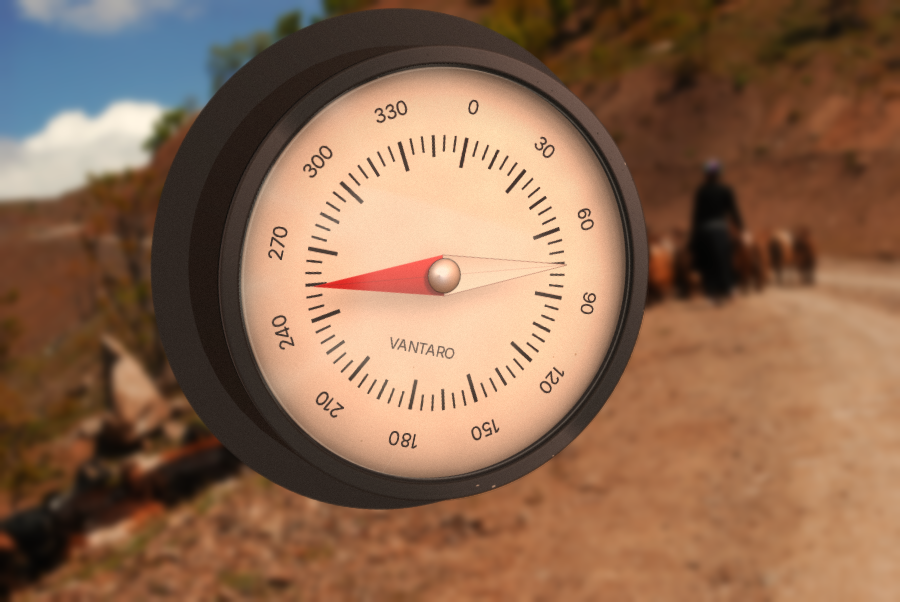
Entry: 255
